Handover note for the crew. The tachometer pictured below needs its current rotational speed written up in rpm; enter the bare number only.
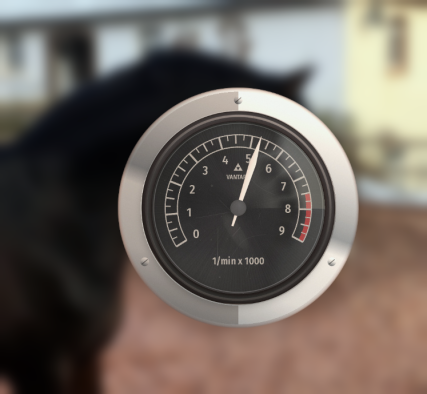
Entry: 5250
